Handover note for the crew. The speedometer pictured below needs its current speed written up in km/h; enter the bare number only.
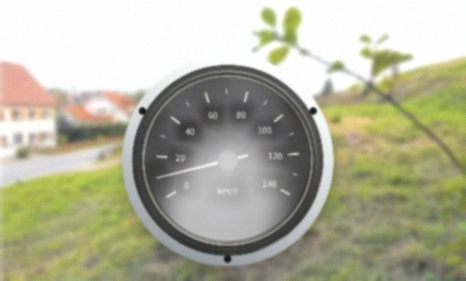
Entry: 10
